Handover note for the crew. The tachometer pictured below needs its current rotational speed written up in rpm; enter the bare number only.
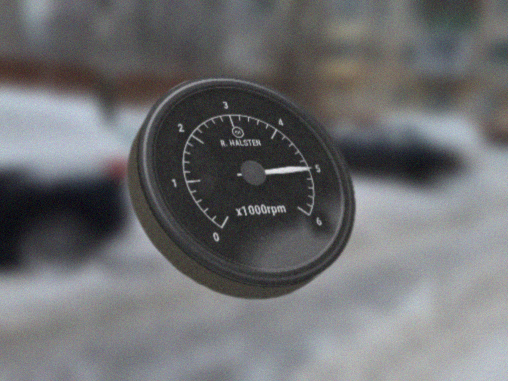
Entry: 5000
